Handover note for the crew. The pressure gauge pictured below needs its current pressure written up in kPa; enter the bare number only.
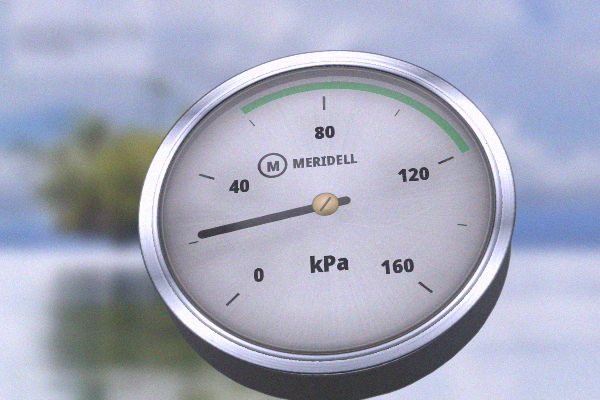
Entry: 20
